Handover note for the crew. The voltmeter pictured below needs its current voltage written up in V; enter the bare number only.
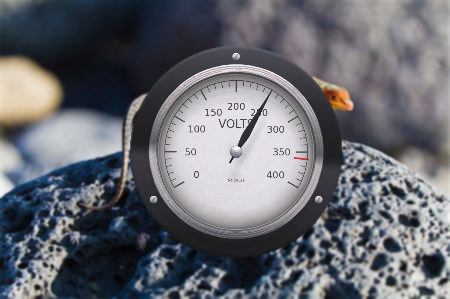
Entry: 250
